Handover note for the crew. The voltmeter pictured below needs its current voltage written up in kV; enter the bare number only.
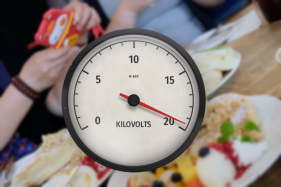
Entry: 19.5
